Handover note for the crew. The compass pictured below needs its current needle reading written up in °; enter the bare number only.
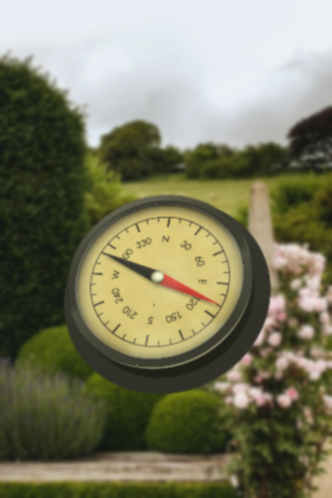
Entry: 110
